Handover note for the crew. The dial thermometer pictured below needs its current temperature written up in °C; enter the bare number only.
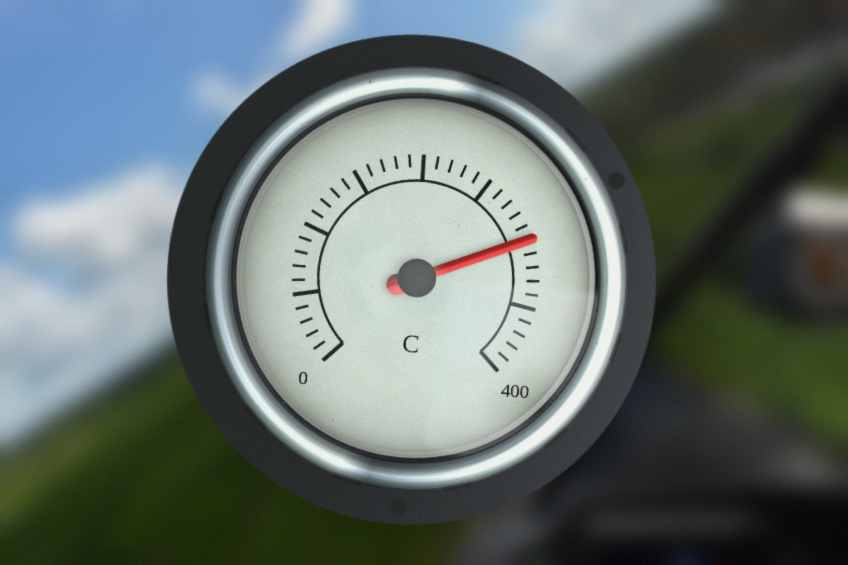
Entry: 300
